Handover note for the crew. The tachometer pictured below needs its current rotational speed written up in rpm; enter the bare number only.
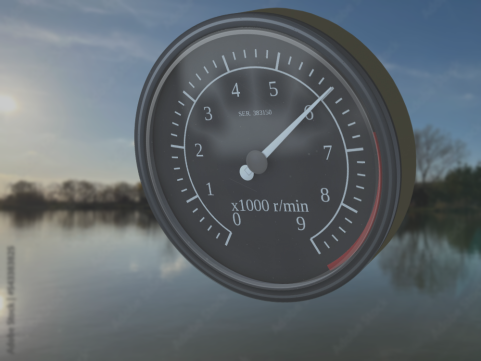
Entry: 6000
